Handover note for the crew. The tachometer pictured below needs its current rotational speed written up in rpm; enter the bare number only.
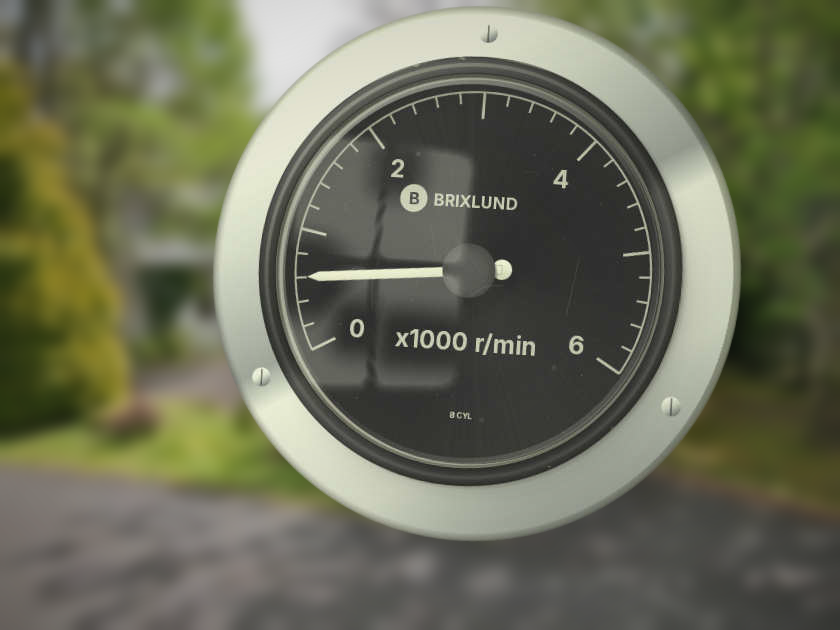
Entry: 600
